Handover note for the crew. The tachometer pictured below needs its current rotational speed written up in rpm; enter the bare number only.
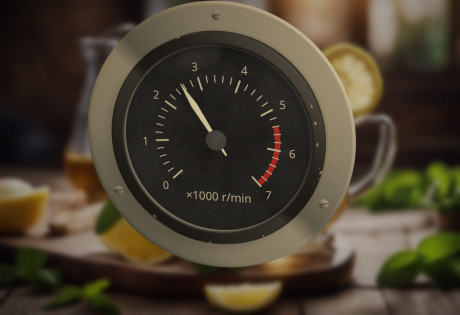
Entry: 2600
